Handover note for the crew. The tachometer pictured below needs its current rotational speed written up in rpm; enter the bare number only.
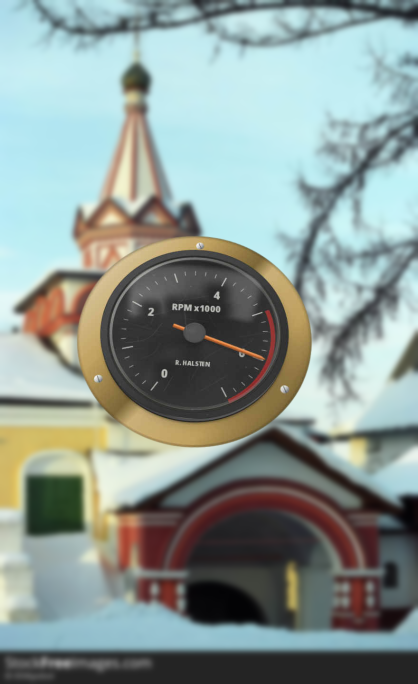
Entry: 6000
